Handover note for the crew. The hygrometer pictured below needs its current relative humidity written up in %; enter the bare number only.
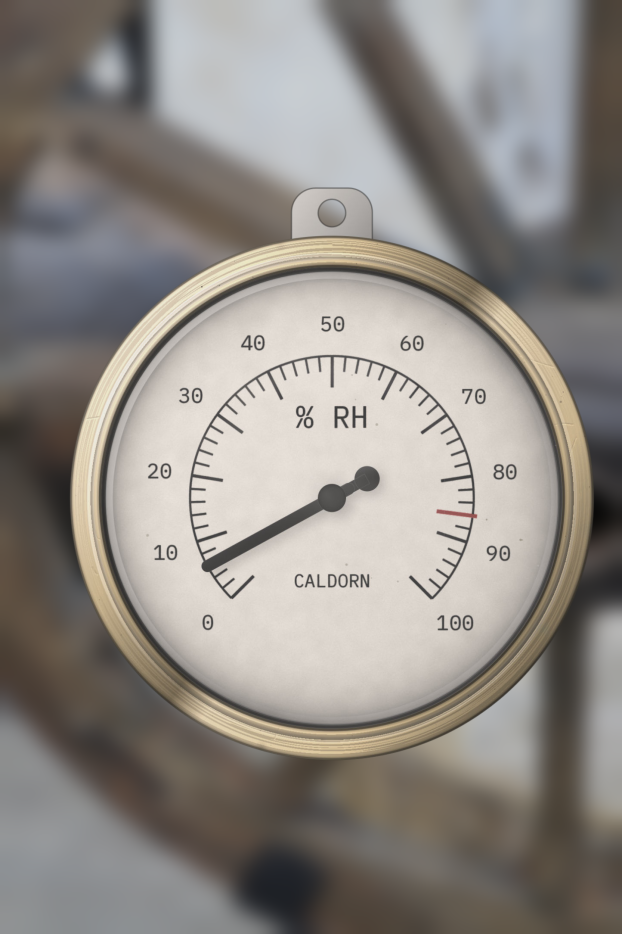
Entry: 6
